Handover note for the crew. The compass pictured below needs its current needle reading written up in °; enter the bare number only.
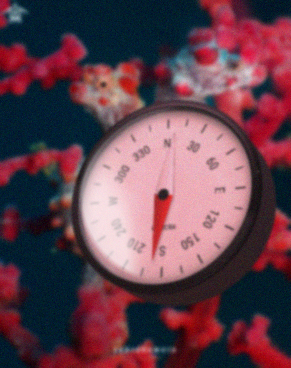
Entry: 187.5
